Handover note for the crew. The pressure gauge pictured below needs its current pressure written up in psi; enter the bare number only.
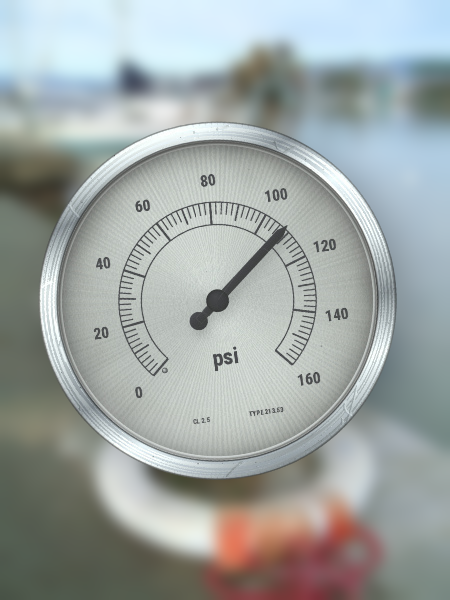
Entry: 108
